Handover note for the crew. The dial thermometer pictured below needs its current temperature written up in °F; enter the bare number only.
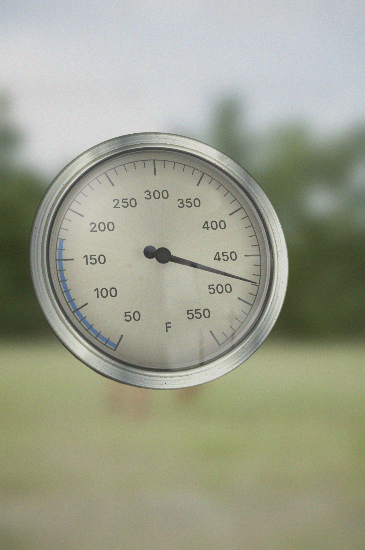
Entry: 480
